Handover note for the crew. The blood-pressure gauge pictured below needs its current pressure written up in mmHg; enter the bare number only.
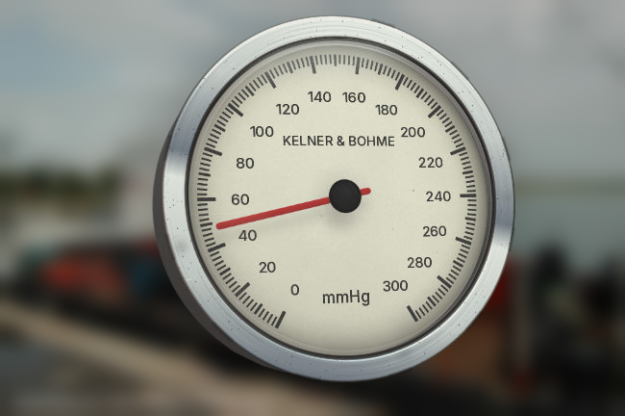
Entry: 48
